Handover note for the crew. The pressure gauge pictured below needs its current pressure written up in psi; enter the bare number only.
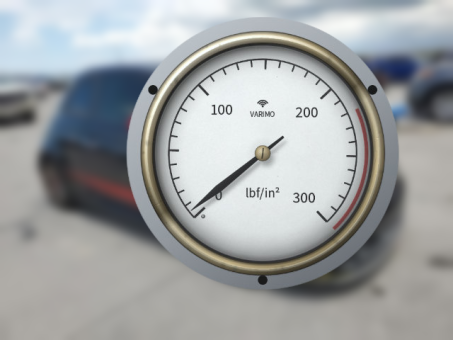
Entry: 5
